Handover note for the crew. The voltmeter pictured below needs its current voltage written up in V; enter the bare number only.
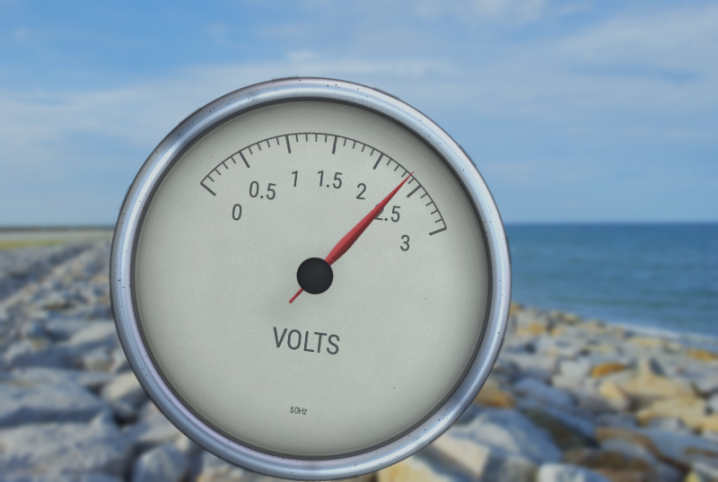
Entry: 2.35
